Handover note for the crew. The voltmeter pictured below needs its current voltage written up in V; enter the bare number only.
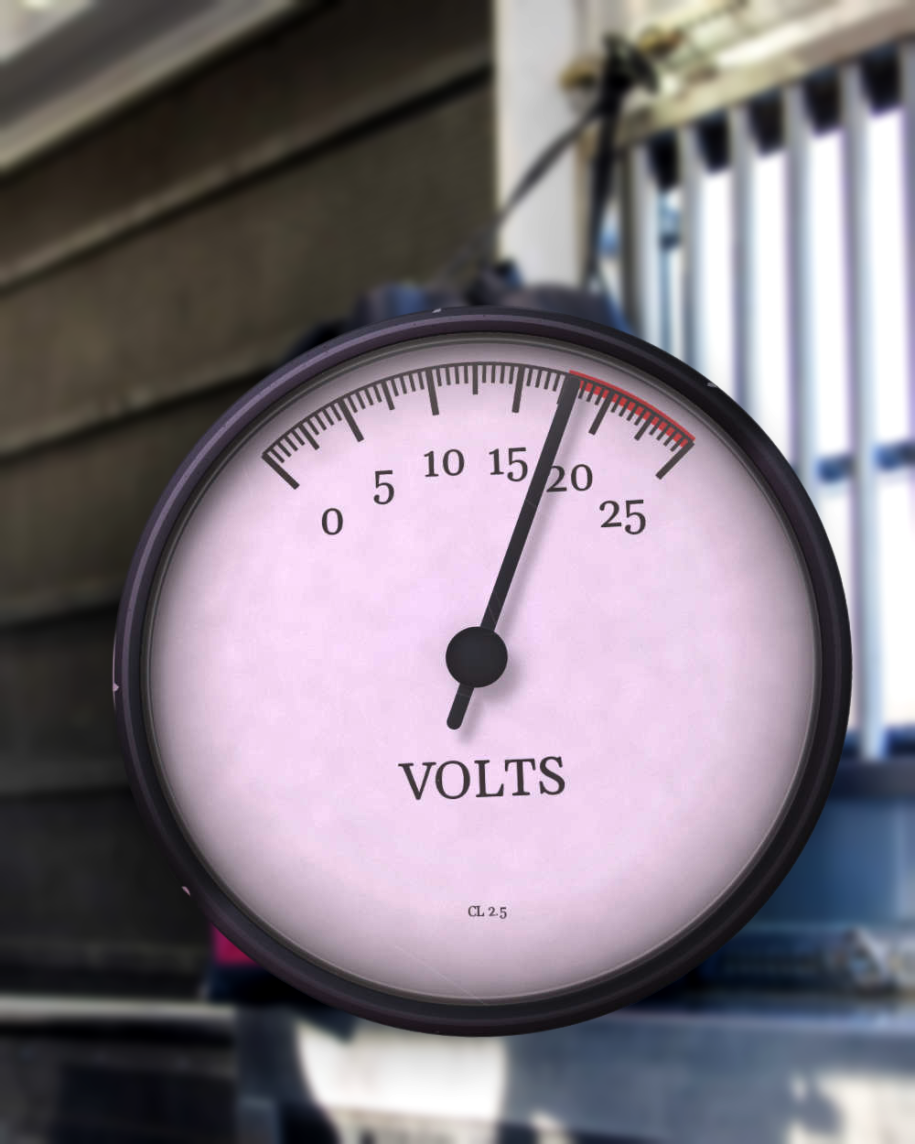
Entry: 18
